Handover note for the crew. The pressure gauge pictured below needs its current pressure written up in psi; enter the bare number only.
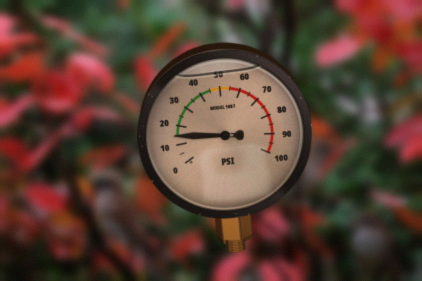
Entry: 15
